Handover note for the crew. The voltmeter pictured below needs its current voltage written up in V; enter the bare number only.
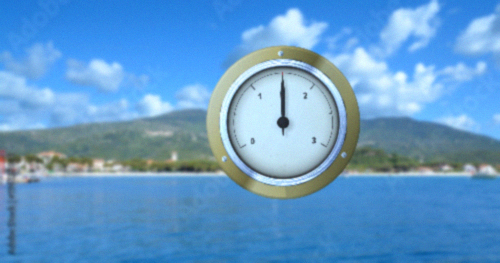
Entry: 1.5
